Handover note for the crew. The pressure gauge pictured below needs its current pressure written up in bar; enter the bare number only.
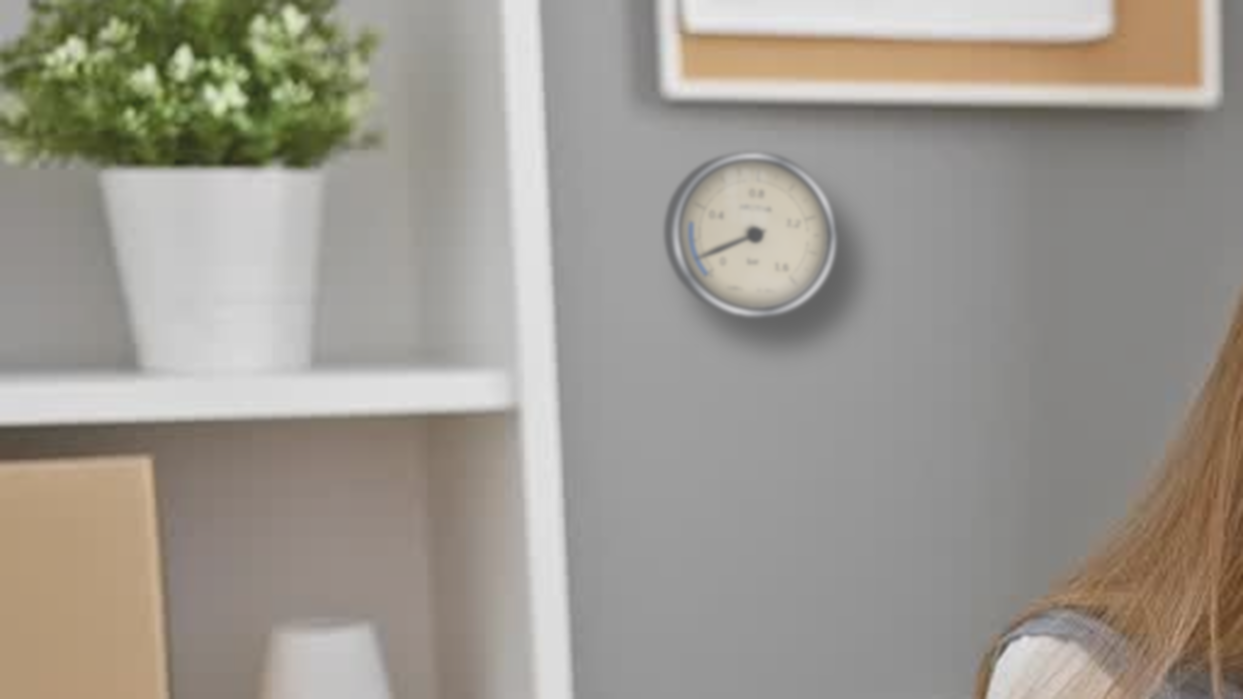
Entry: 0.1
